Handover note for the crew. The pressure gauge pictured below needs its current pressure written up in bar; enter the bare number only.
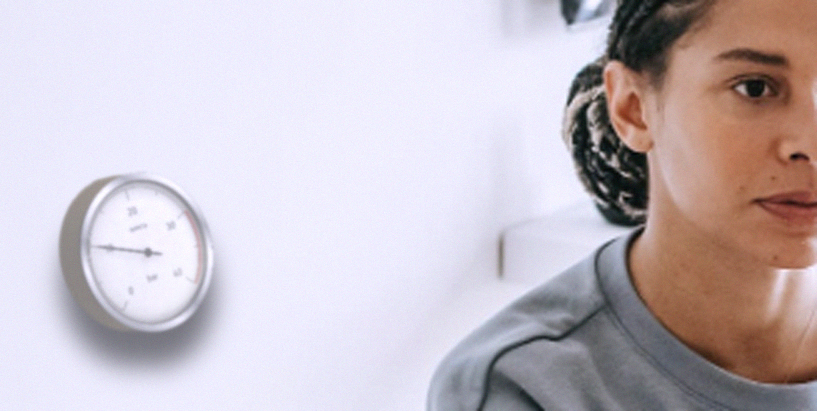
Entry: 10
